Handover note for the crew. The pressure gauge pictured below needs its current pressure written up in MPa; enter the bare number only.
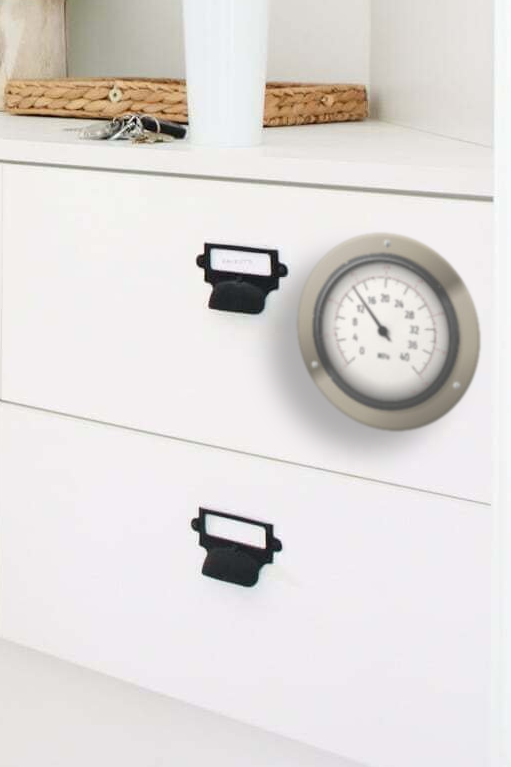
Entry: 14
